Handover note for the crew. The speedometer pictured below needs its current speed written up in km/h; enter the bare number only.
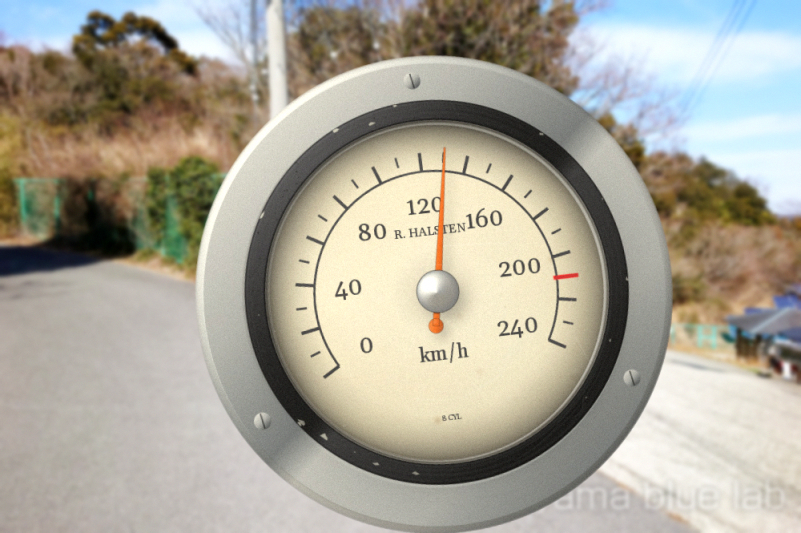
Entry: 130
